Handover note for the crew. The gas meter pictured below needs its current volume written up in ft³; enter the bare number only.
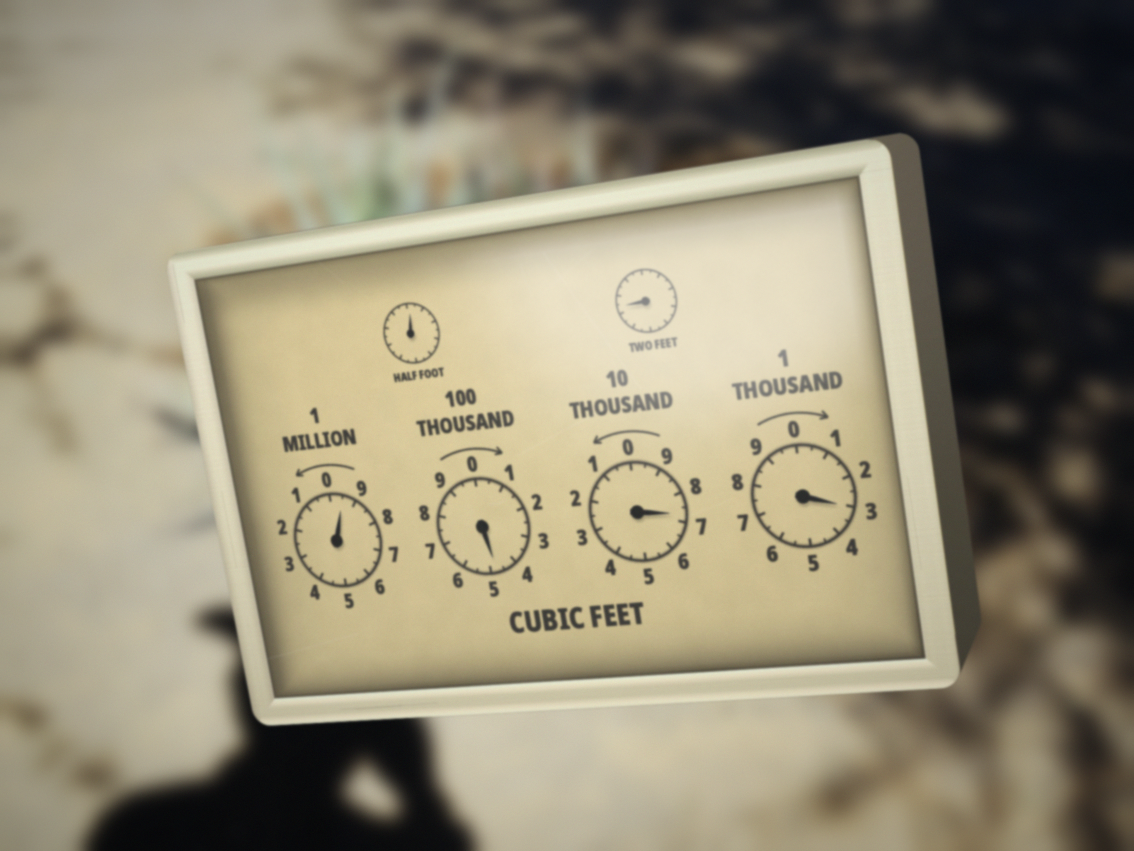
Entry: 947300
